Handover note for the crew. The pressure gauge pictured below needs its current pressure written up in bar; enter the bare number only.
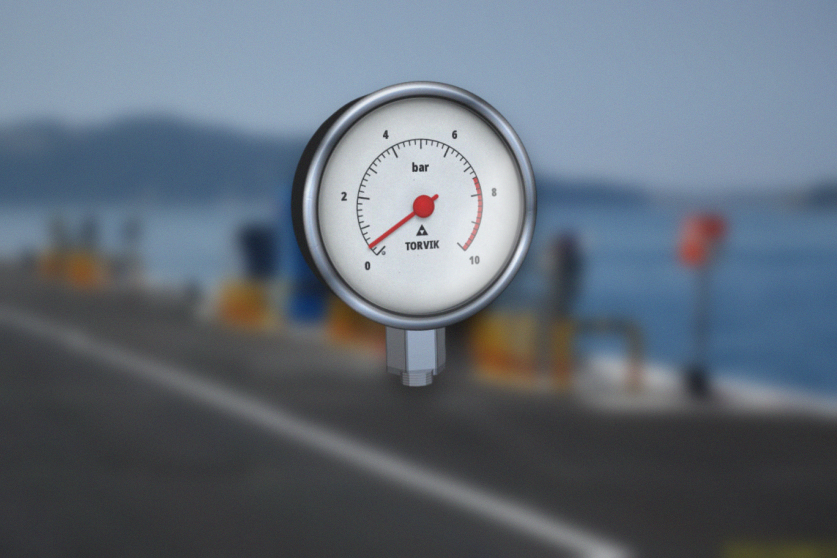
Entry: 0.4
